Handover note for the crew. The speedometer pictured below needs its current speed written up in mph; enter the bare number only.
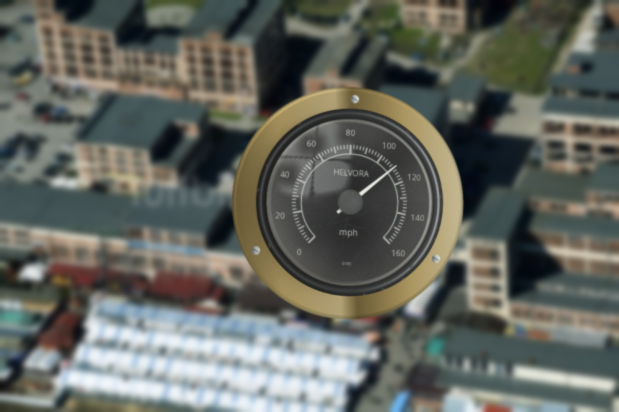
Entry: 110
